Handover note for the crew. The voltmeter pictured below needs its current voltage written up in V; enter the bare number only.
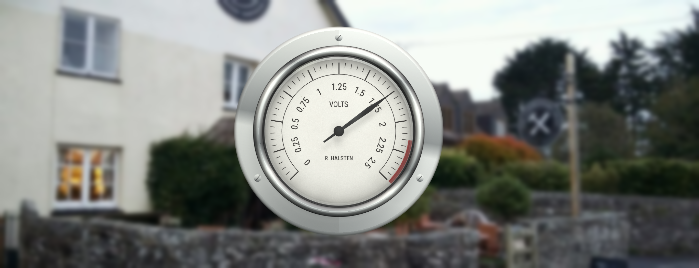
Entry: 1.75
